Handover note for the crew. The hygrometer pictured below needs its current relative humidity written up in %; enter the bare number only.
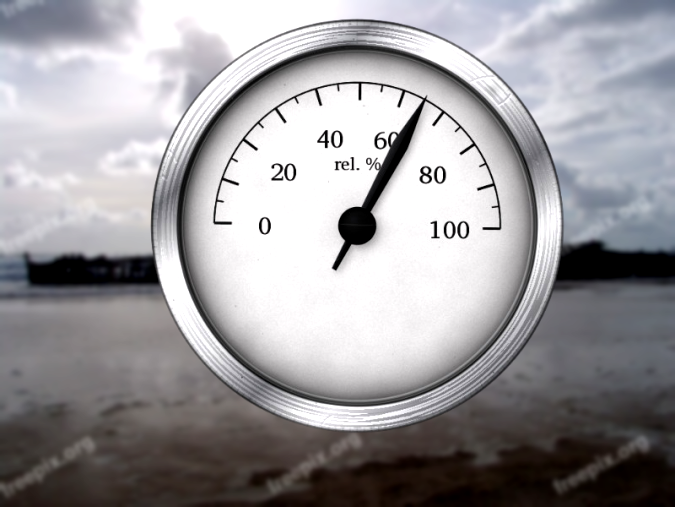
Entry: 65
